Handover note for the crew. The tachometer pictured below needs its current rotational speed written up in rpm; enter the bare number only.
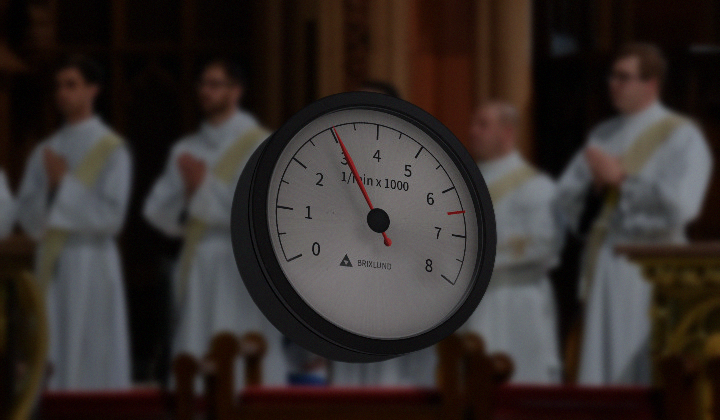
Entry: 3000
